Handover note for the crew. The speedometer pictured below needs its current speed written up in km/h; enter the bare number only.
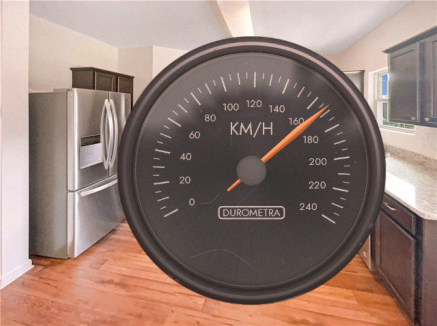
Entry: 167.5
